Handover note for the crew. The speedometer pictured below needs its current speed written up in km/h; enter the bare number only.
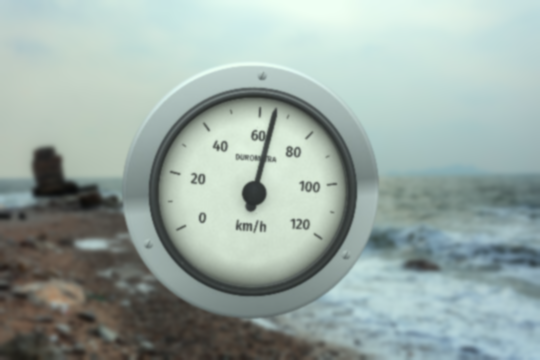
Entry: 65
